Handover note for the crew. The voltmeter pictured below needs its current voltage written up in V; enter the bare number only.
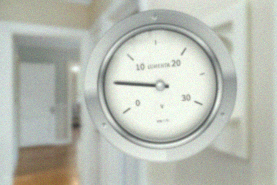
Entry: 5
